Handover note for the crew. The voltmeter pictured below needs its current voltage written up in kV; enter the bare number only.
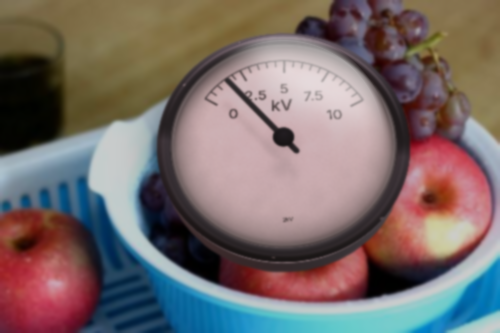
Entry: 1.5
